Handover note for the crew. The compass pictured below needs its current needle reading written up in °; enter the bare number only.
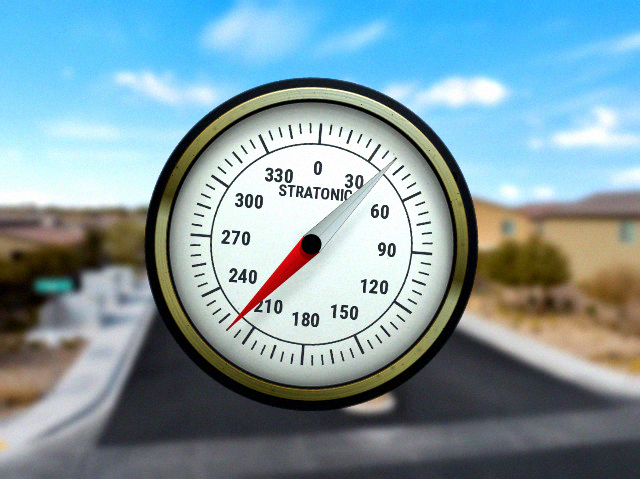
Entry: 220
